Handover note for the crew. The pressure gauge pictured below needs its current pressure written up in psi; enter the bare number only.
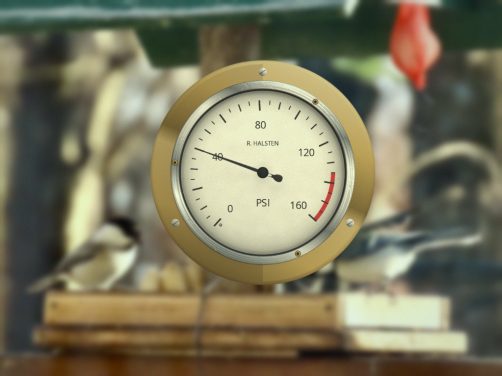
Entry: 40
